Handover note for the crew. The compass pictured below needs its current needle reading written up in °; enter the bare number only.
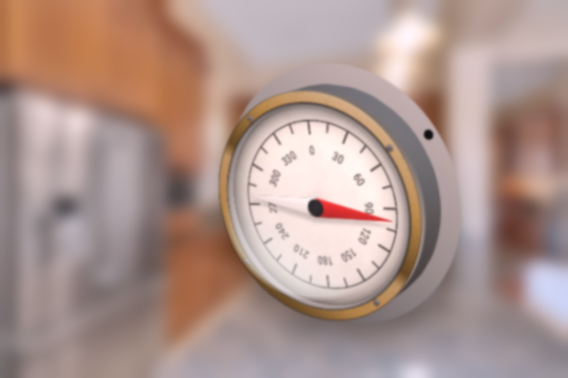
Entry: 97.5
